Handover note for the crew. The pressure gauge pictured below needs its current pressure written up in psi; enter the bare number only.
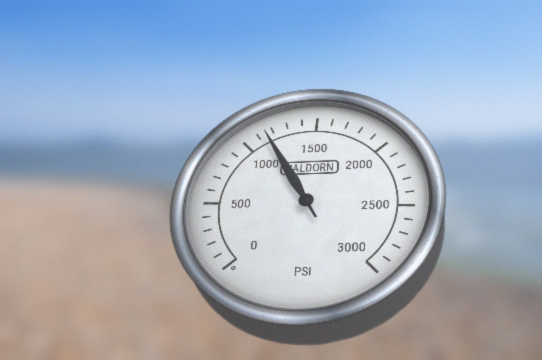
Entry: 1150
